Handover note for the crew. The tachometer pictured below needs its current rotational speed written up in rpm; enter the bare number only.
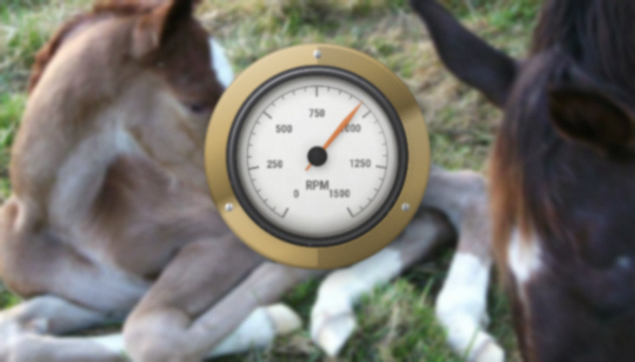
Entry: 950
